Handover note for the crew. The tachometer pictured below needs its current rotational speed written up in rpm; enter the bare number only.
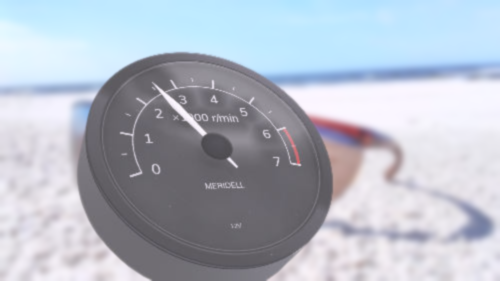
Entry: 2500
